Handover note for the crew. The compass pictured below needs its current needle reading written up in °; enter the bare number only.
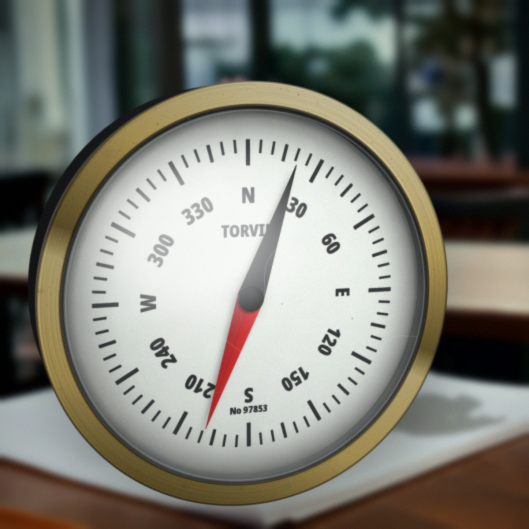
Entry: 200
